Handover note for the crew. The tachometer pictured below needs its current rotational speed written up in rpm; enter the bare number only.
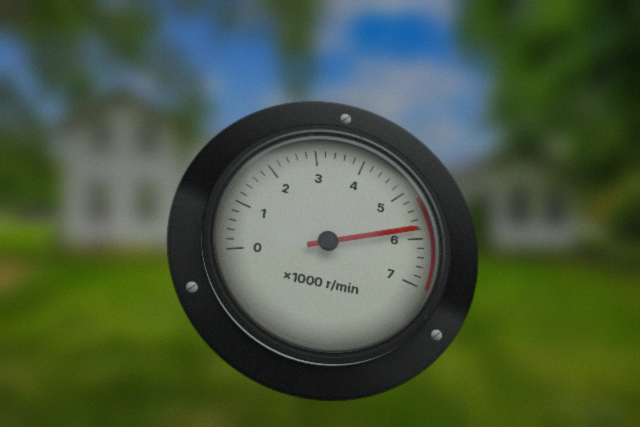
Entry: 5800
